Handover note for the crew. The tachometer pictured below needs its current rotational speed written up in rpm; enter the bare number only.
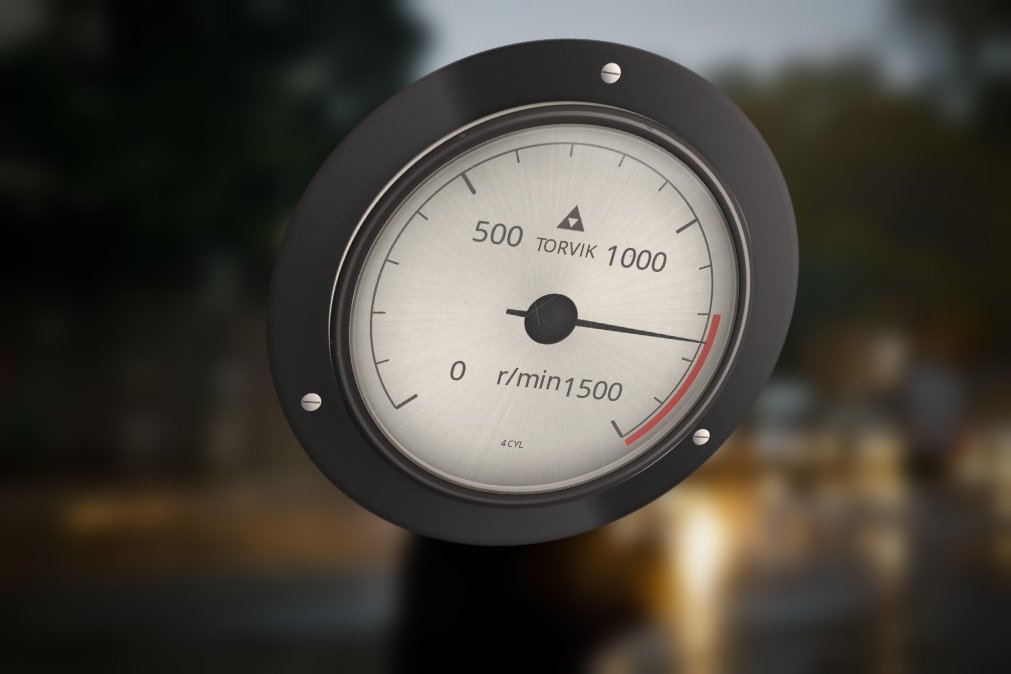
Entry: 1250
